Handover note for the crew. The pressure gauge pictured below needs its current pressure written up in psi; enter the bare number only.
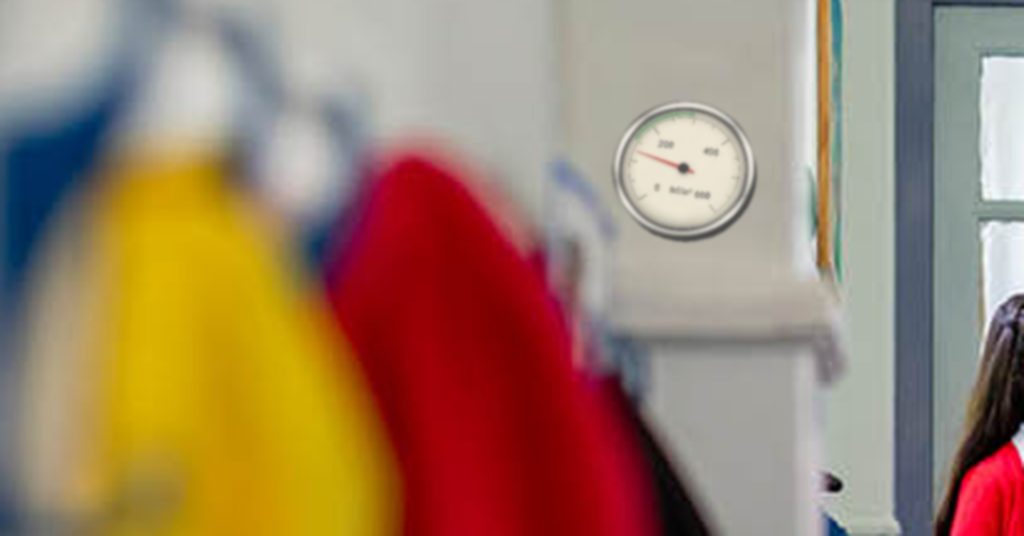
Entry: 125
